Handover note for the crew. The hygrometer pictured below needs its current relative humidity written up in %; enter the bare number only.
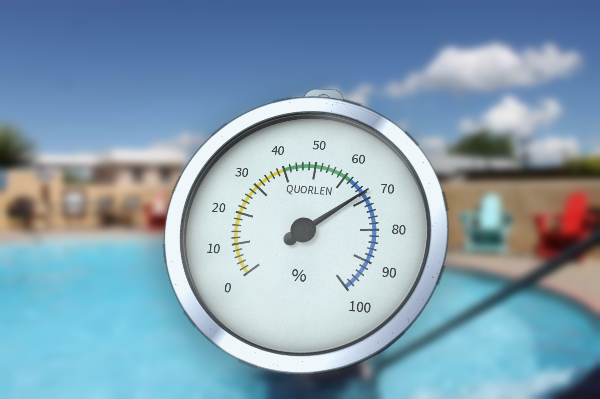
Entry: 68
